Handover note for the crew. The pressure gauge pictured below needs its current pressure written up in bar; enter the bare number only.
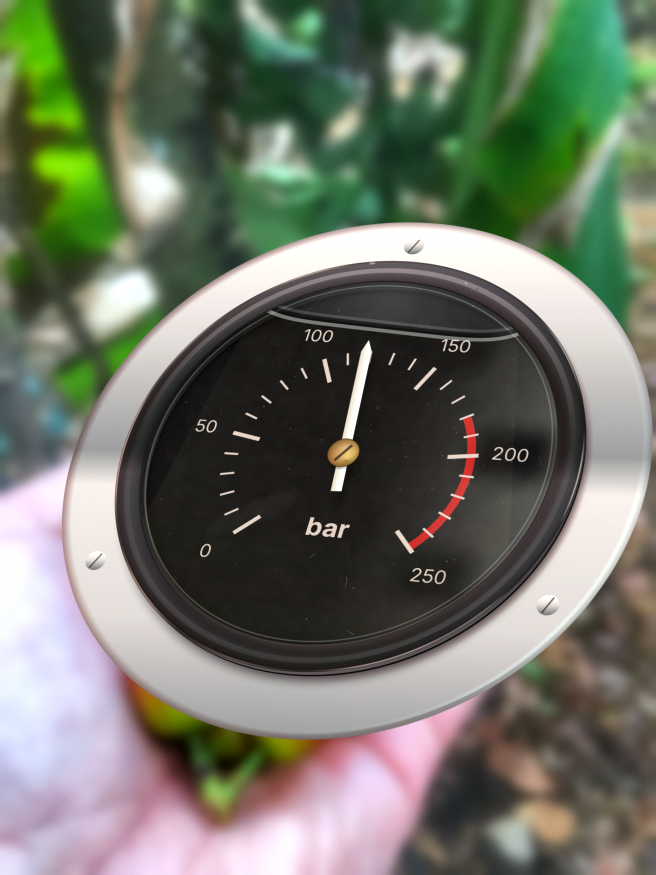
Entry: 120
